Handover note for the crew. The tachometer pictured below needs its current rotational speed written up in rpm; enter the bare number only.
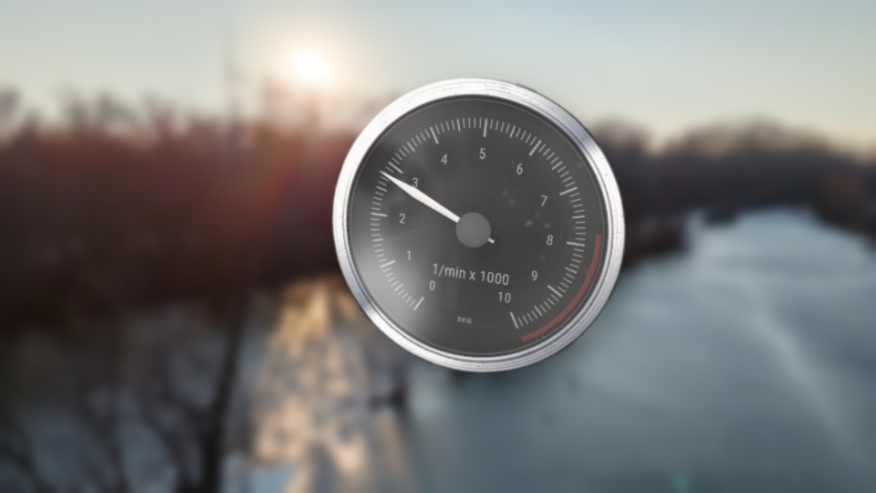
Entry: 2800
